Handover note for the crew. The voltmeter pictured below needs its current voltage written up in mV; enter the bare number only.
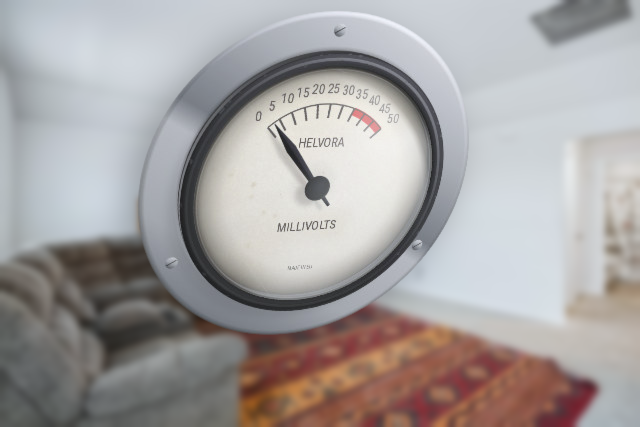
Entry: 2.5
